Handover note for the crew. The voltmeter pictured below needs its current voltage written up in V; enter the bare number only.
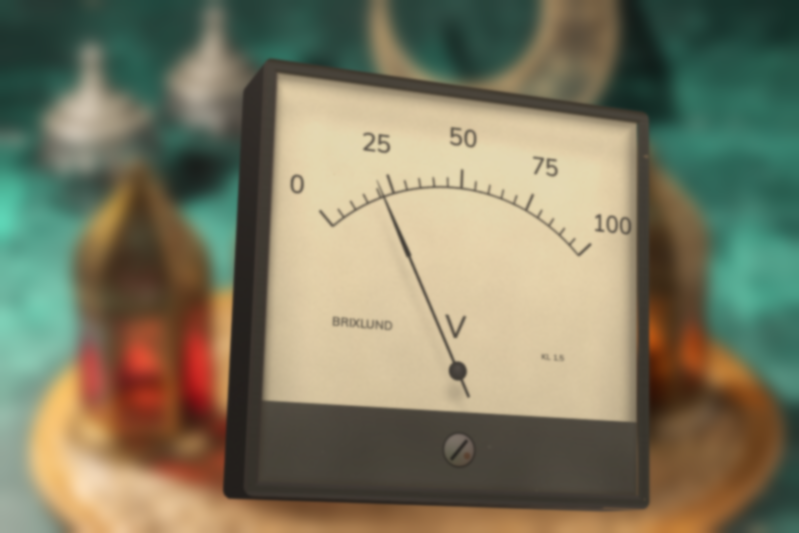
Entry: 20
